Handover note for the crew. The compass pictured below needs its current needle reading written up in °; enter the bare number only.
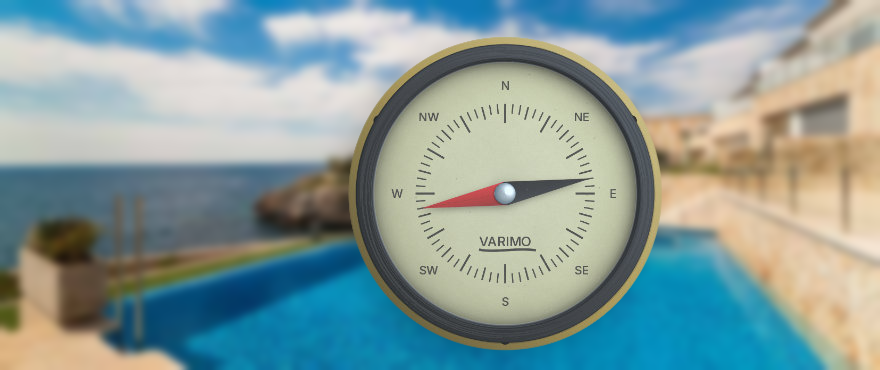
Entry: 260
